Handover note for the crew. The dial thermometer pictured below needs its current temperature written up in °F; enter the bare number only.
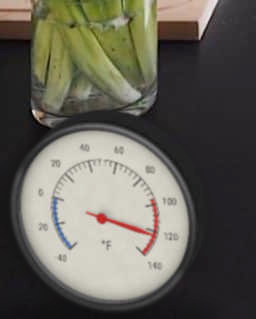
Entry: 120
